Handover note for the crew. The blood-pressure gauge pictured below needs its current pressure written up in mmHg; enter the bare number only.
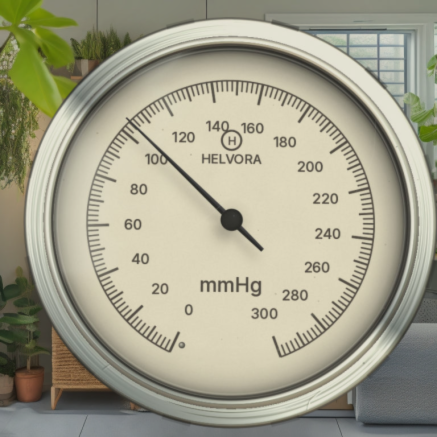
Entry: 104
